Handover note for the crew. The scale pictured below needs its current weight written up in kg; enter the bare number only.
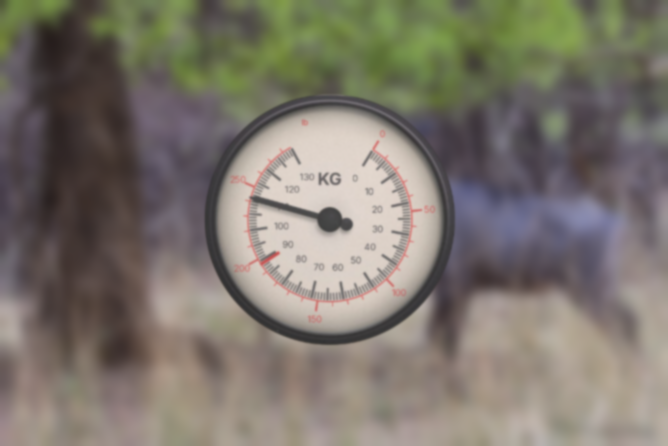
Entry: 110
